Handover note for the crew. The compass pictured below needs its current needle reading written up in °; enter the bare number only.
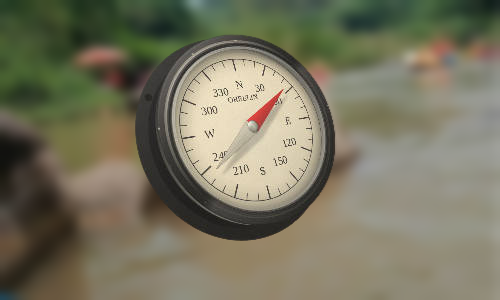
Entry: 55
